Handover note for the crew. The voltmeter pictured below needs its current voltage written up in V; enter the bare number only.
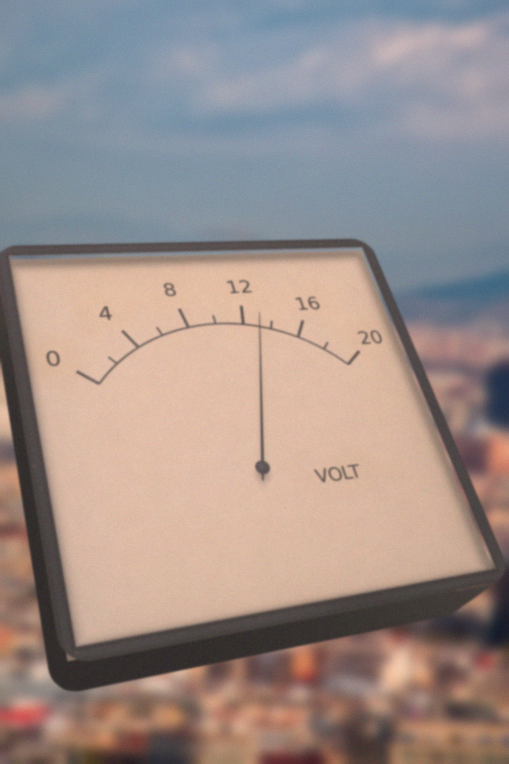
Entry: 13
